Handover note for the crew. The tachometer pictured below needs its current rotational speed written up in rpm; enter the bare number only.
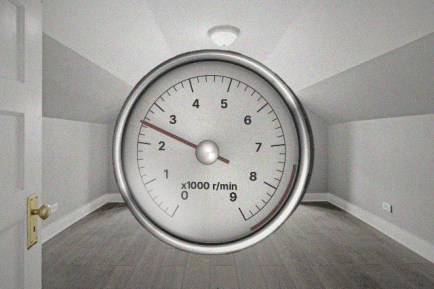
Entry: 2500
